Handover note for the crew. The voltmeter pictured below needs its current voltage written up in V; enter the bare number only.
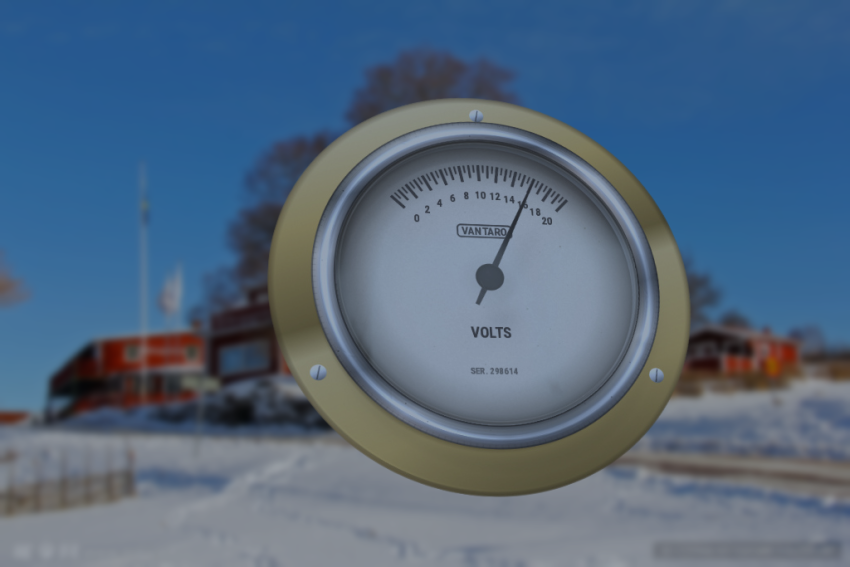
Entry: 16
